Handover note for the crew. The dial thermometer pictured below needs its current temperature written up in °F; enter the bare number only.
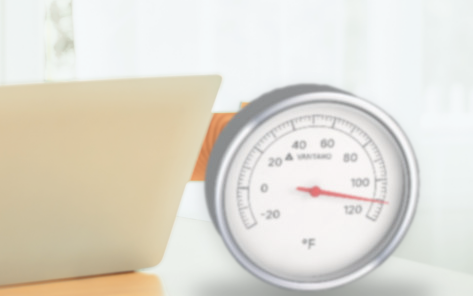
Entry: 110
